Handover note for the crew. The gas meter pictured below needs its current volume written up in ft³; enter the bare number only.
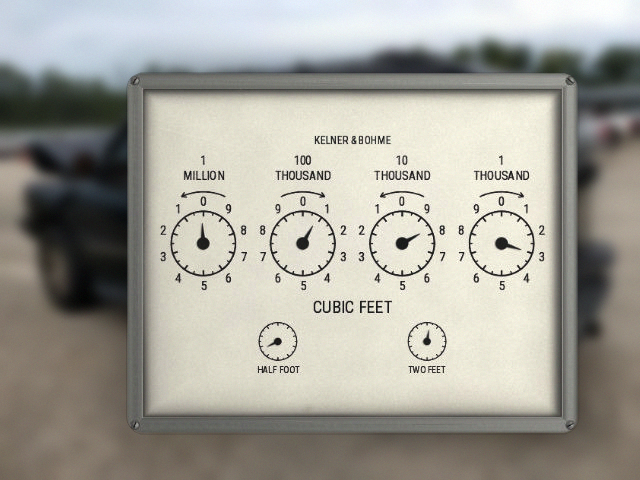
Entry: 8300
